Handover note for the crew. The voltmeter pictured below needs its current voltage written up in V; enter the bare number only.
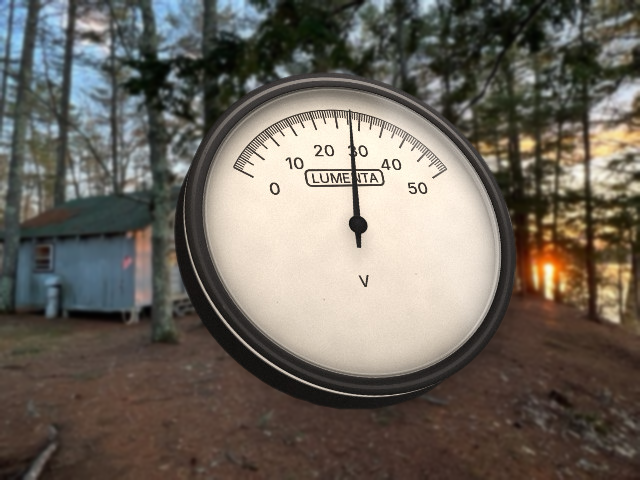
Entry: 27.5
